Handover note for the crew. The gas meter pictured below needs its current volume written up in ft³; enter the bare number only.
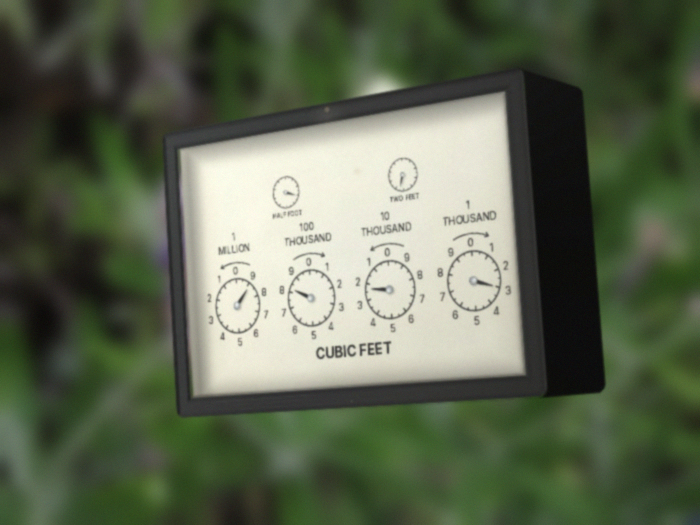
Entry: 882300
